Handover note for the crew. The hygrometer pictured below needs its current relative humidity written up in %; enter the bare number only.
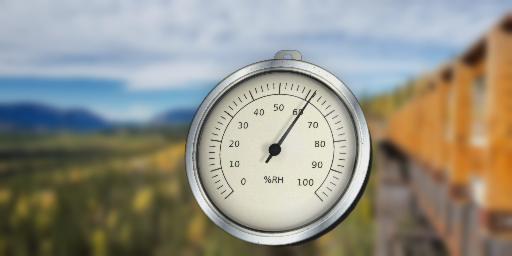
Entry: 62
